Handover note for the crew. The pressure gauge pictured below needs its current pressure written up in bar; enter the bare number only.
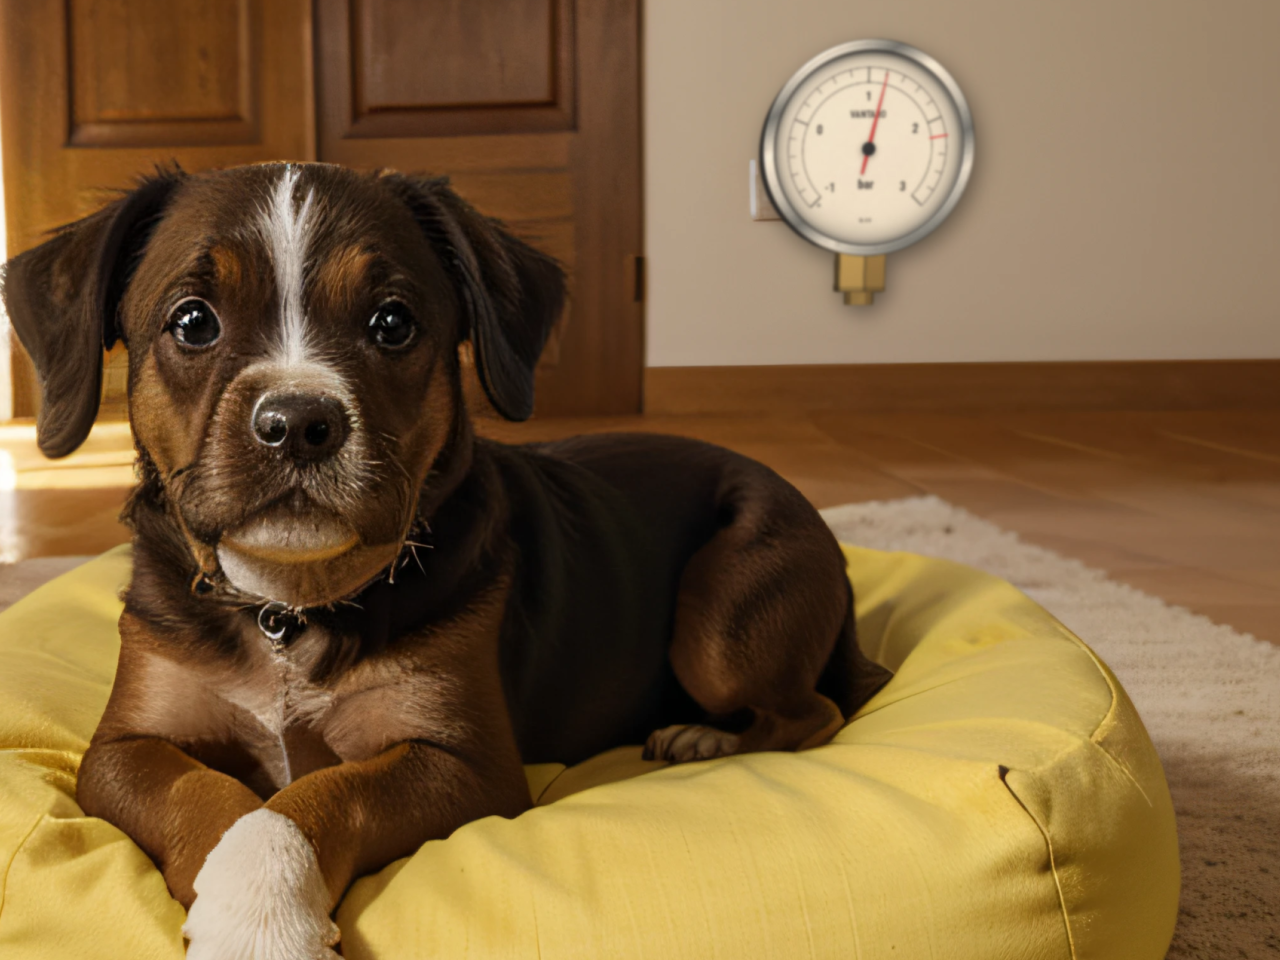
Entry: 1.2
